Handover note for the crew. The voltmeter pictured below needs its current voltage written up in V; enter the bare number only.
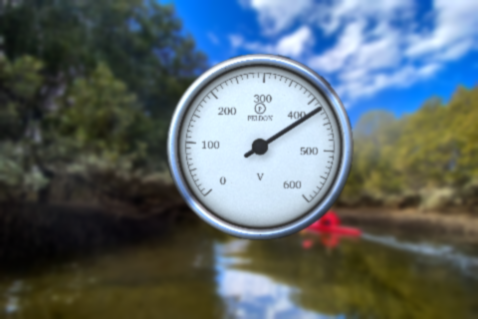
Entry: 420
